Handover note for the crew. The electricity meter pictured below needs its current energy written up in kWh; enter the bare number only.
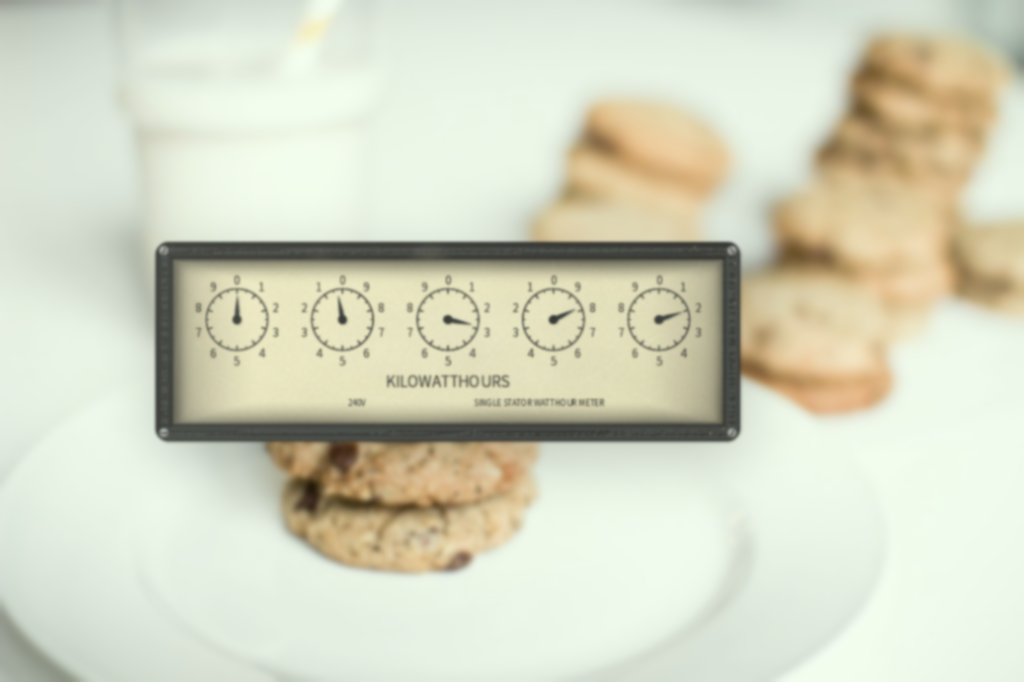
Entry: 282
